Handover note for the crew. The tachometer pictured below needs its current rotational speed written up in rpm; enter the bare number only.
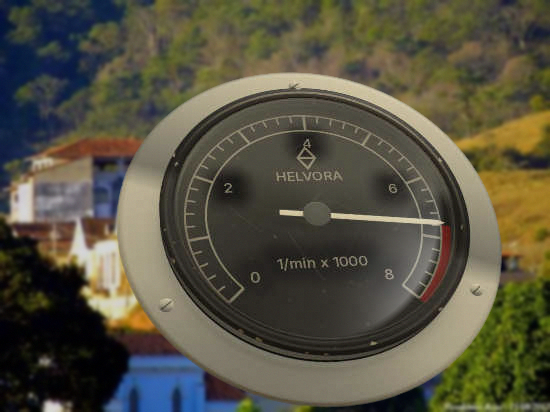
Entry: 6800
